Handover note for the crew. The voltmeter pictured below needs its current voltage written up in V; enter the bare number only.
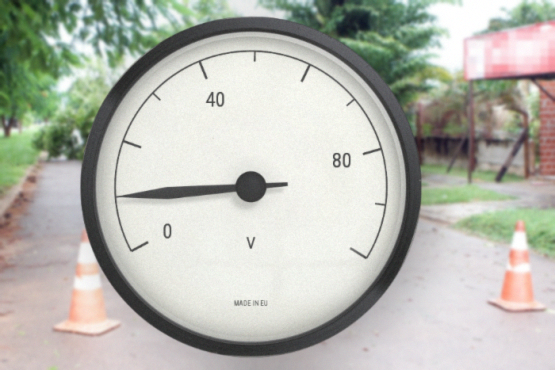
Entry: 10
